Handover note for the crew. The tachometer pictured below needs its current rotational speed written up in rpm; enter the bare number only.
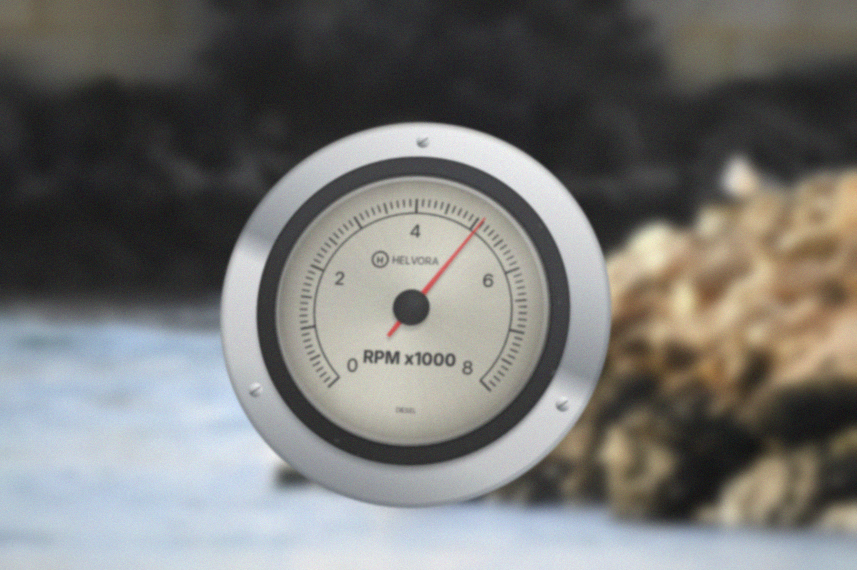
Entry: 5100
